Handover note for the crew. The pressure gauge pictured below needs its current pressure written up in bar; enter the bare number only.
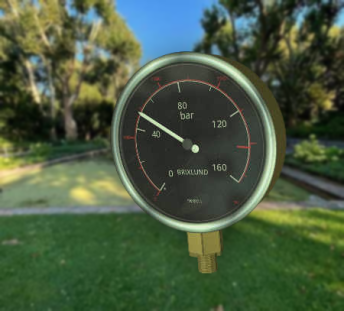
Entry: 50
